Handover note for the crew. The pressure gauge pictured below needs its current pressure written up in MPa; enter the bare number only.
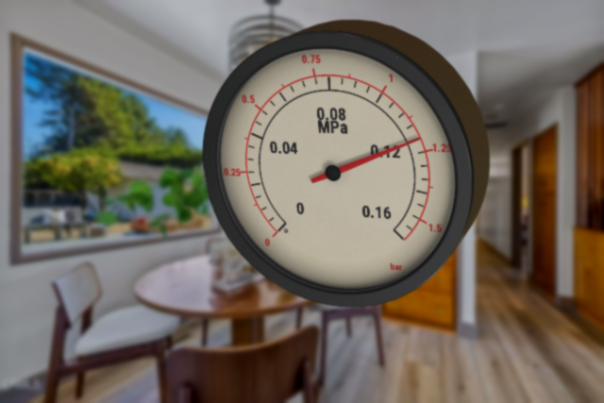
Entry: 0.12
